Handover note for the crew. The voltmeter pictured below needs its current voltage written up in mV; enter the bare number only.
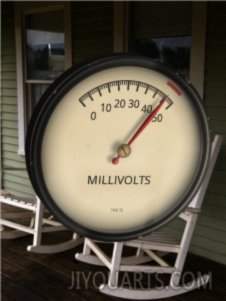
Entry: 45
